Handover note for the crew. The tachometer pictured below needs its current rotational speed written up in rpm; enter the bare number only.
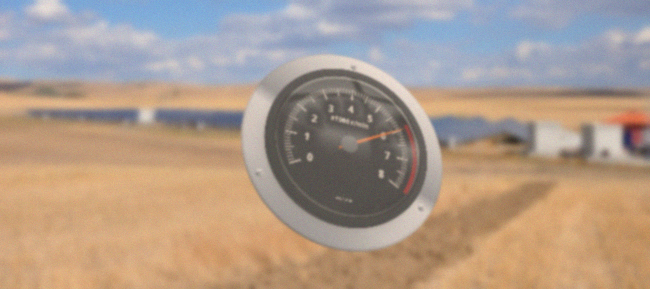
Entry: 6000
